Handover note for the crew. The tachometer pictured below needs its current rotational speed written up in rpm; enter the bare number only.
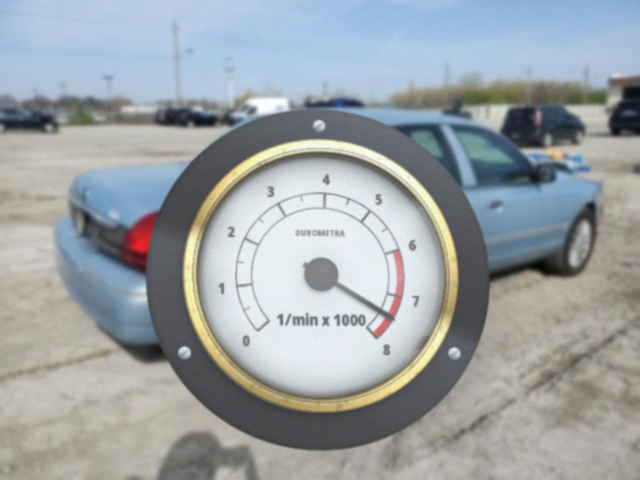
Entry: 7500
